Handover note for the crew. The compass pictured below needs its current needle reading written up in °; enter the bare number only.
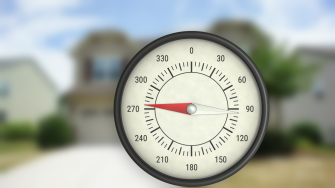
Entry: 275
